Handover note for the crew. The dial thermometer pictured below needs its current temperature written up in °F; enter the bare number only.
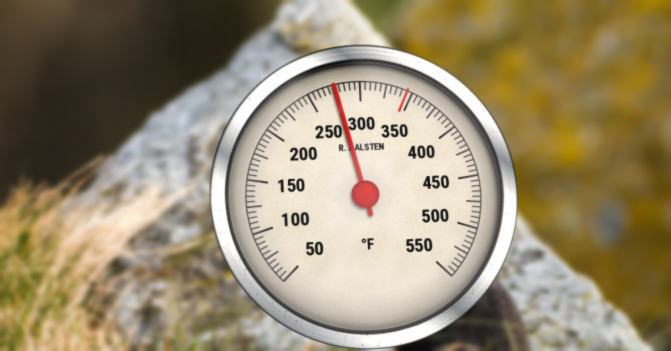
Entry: 275
